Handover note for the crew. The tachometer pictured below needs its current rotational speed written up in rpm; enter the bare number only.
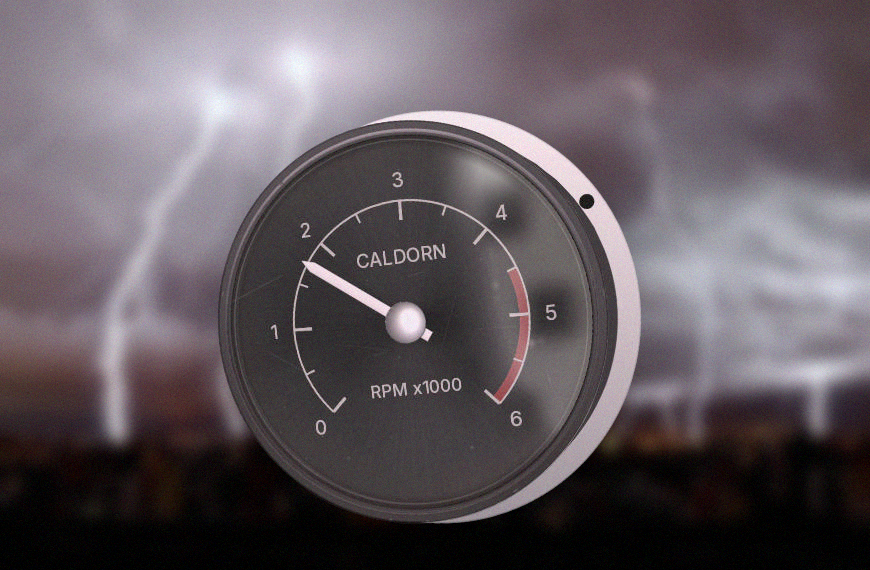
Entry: 1750
